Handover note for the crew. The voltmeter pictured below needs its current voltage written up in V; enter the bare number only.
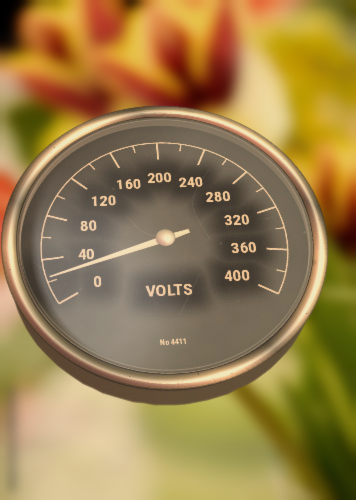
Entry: 20
